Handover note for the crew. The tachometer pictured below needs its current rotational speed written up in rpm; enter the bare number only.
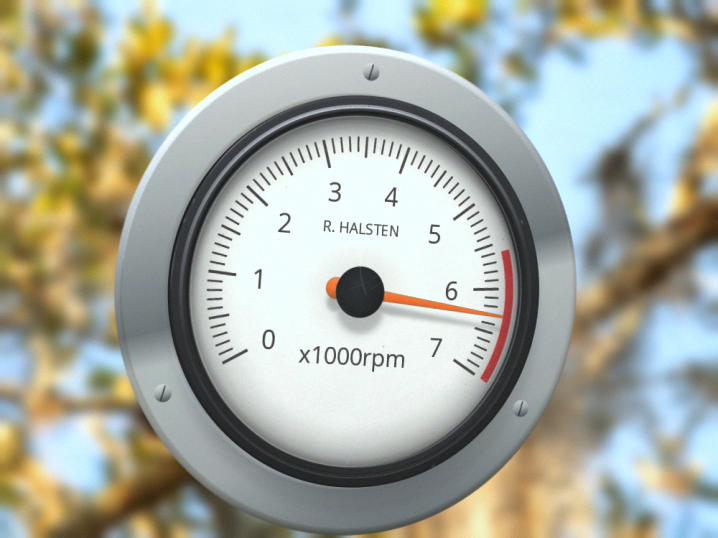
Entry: 6300
